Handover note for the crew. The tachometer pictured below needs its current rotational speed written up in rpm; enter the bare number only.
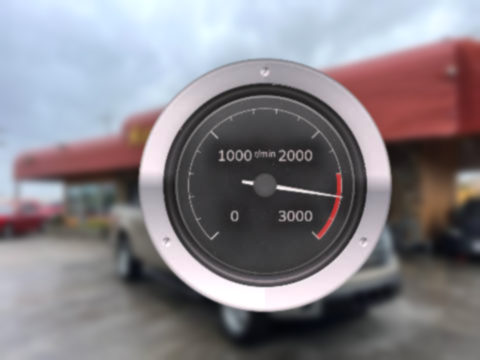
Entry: 2600
